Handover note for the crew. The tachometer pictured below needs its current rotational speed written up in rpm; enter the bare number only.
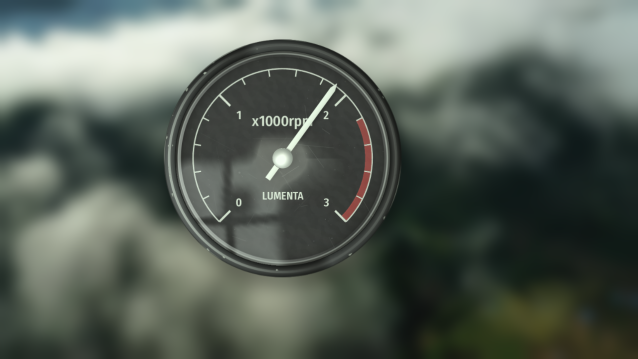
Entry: 1900
